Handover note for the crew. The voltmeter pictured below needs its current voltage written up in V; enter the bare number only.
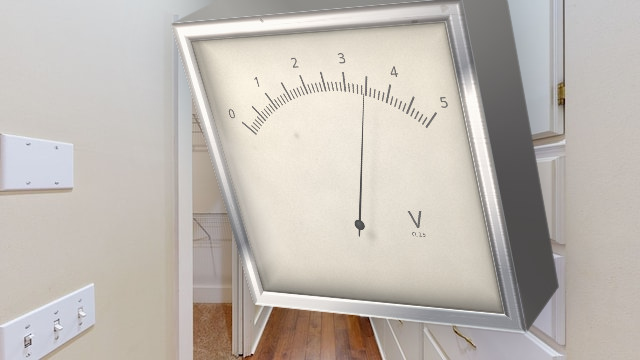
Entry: 3.5
